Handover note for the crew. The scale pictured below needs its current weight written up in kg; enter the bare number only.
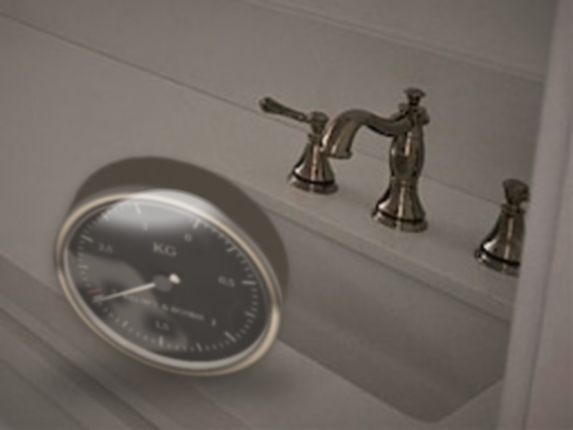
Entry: 2
